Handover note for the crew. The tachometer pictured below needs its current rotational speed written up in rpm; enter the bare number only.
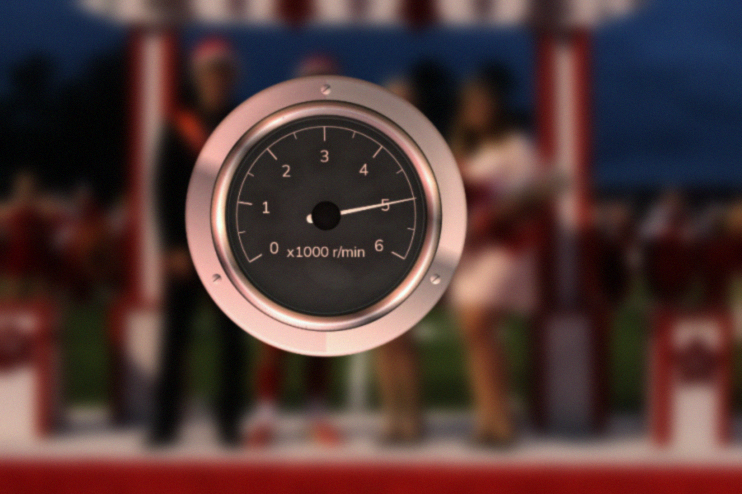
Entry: 5000
